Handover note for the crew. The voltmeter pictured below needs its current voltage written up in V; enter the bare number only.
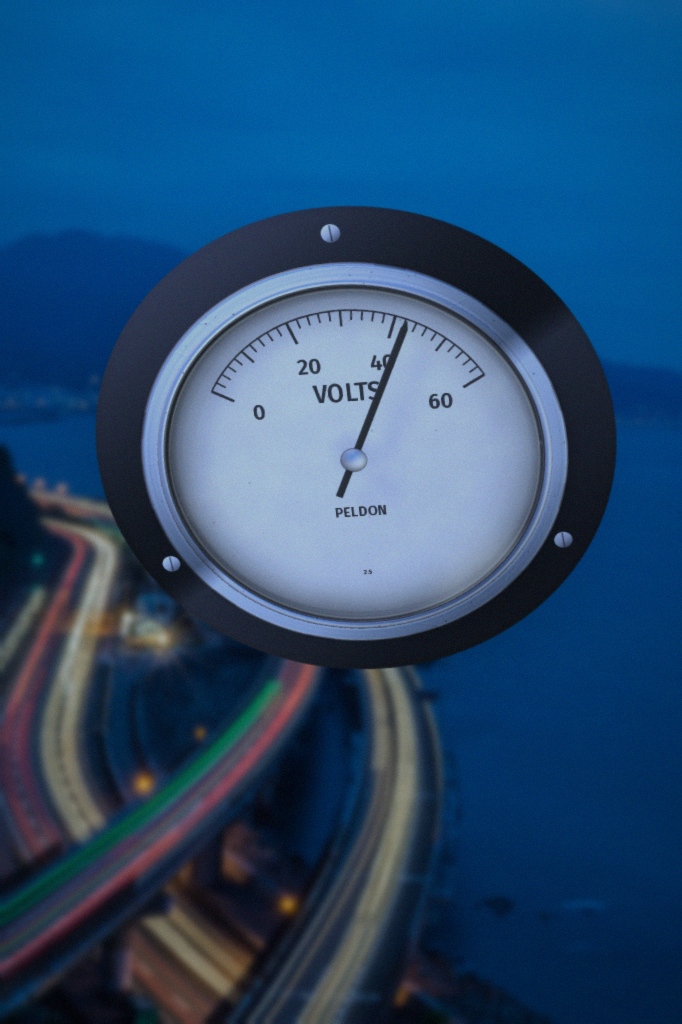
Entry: 42
